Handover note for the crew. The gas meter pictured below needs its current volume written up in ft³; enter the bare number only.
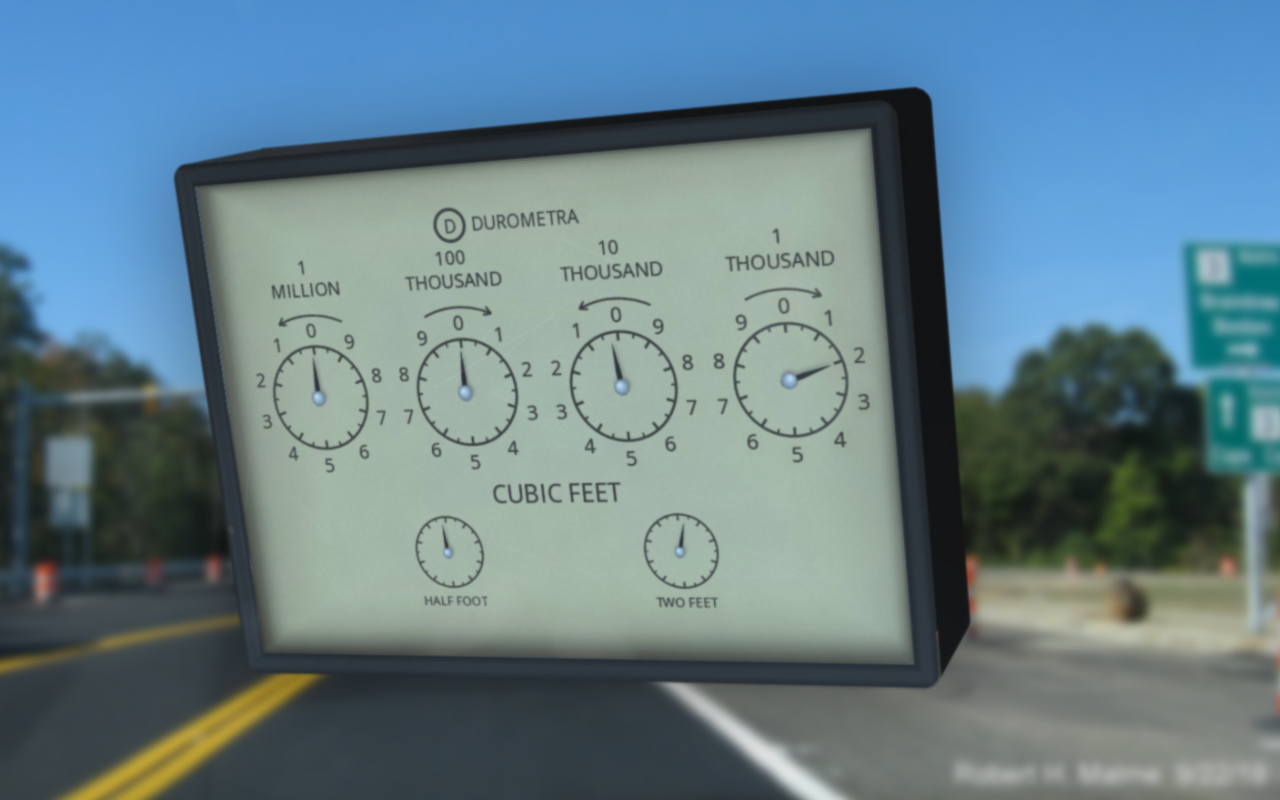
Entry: 200
